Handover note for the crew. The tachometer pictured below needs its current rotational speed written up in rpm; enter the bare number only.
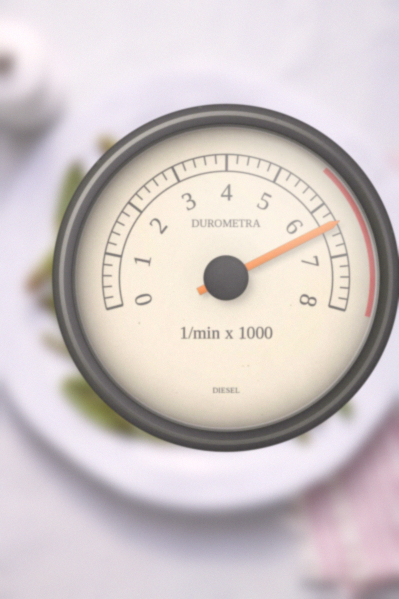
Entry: 6400
